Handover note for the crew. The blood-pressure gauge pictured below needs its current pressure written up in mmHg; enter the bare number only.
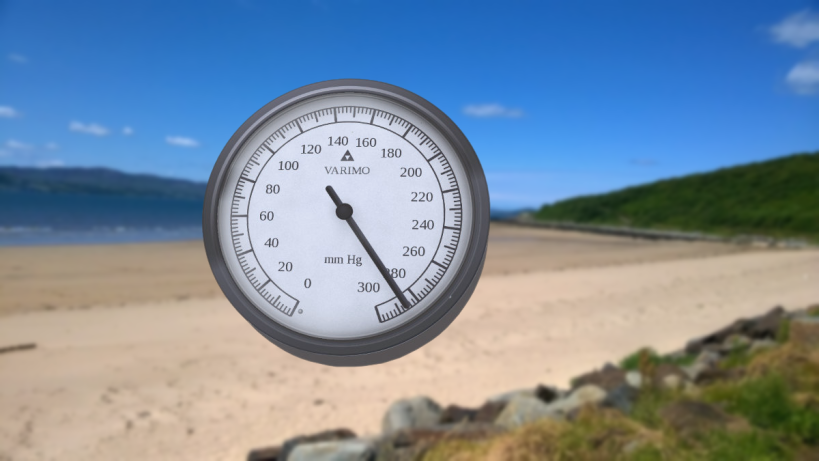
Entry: 286
